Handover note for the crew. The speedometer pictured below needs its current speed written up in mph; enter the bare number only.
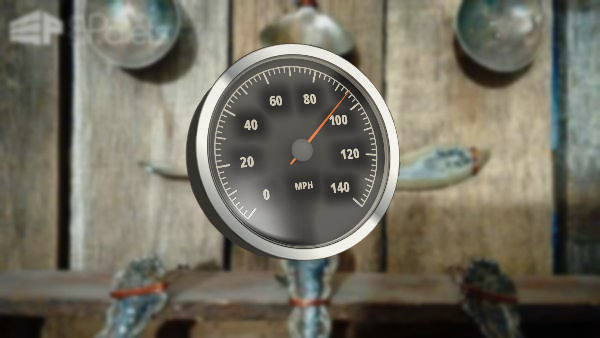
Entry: 94
